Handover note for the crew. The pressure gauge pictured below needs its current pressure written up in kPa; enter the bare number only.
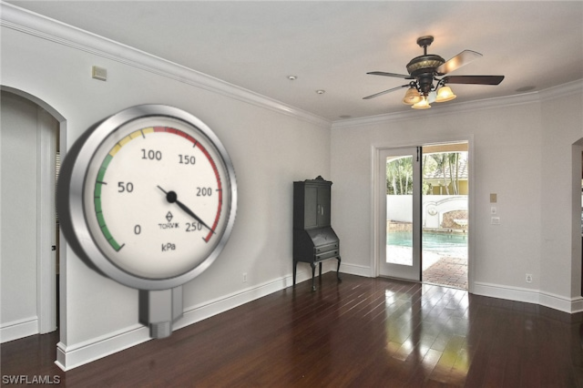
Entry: 240
